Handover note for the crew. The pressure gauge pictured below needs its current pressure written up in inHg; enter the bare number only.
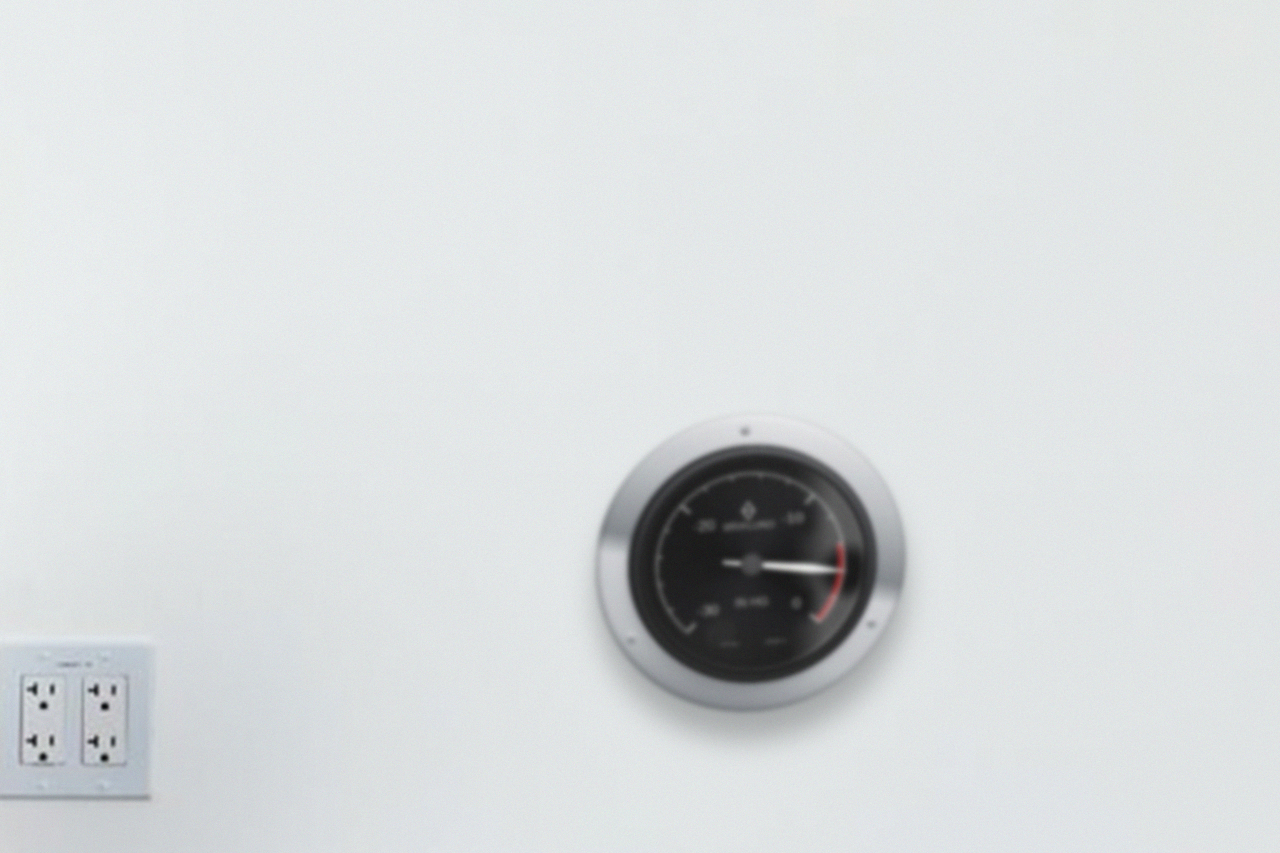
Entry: -4
